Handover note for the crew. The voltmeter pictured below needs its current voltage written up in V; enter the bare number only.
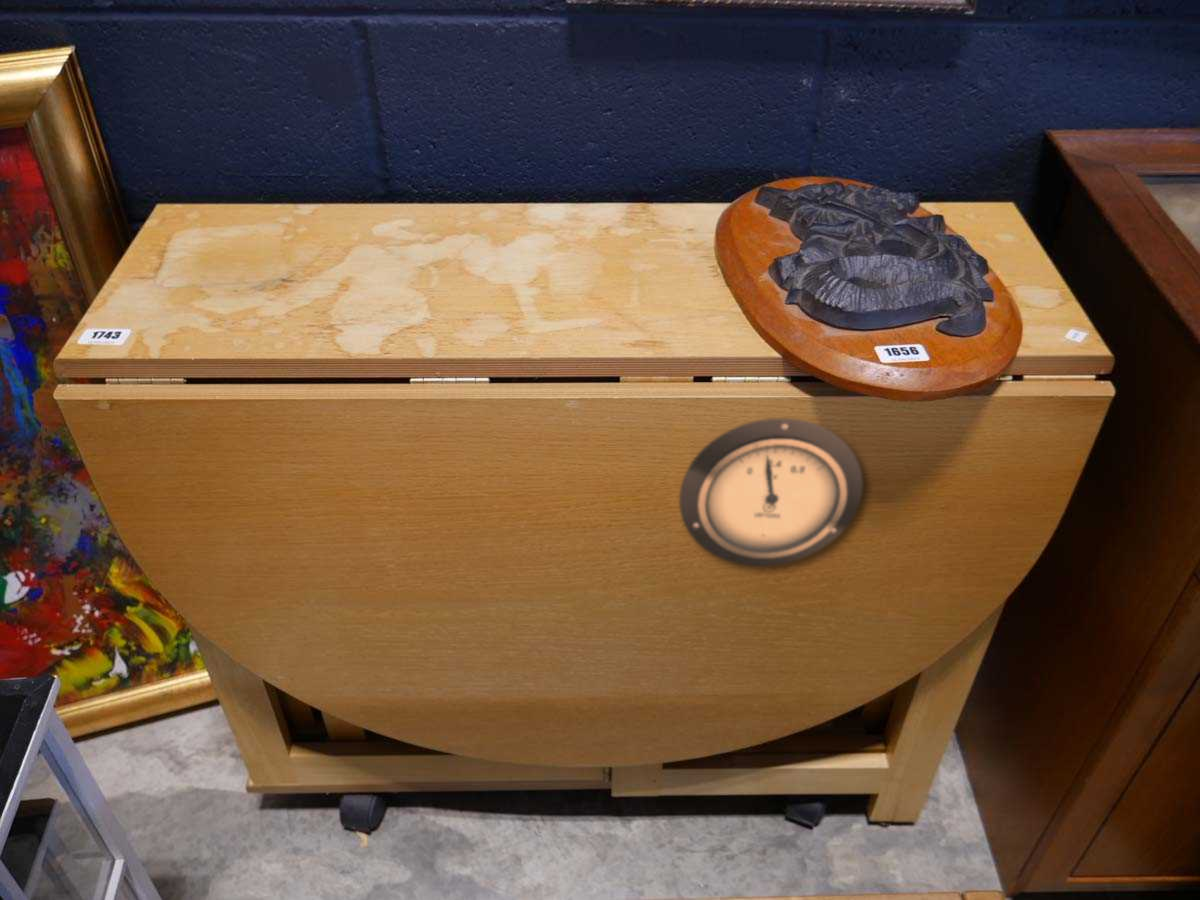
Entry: 0.3
